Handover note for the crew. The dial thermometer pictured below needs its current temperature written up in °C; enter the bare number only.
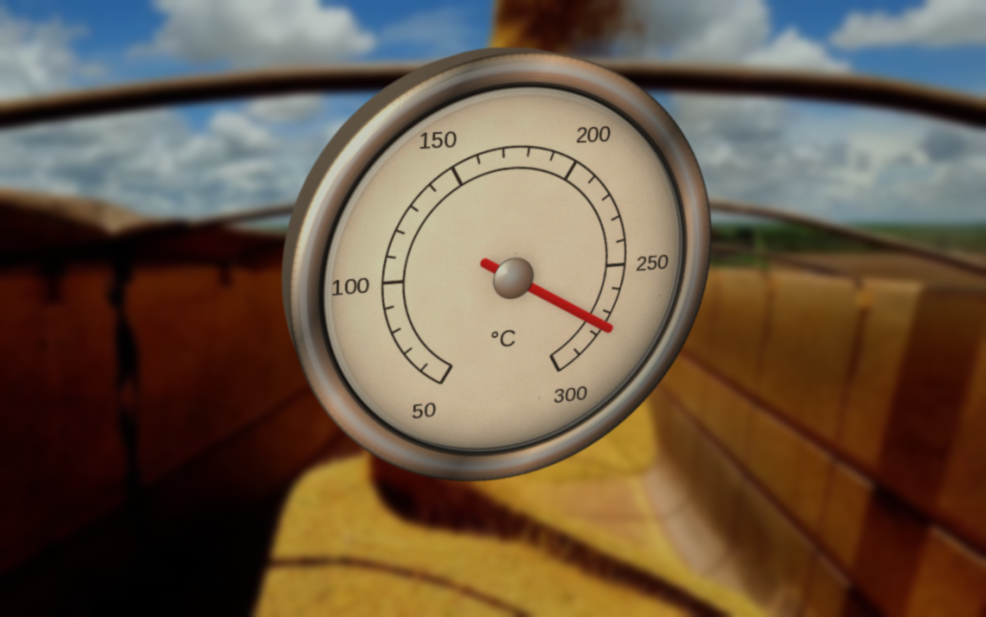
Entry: 275
